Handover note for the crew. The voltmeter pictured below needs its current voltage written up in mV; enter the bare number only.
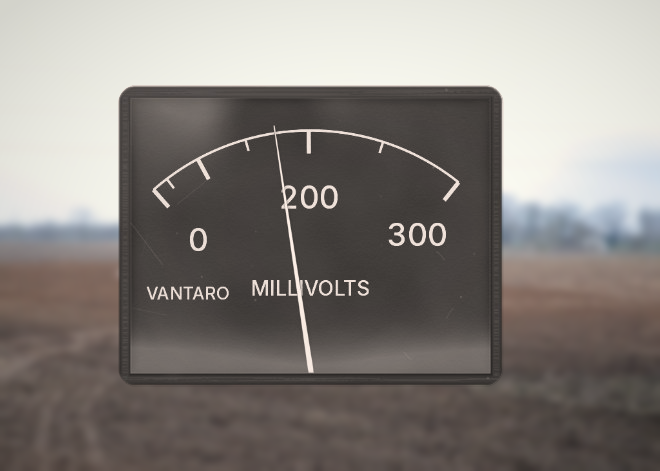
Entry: 175
